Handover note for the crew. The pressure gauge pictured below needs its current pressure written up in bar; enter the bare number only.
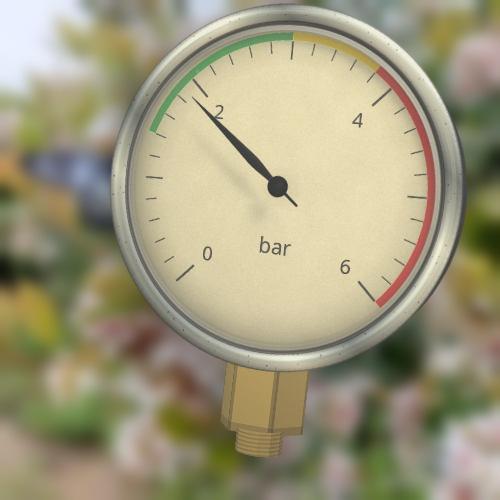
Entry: 1.9
